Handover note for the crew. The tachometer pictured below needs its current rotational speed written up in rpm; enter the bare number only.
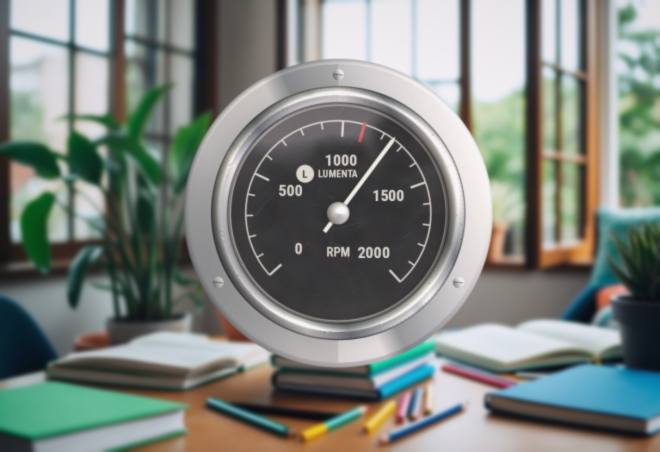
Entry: 1250
